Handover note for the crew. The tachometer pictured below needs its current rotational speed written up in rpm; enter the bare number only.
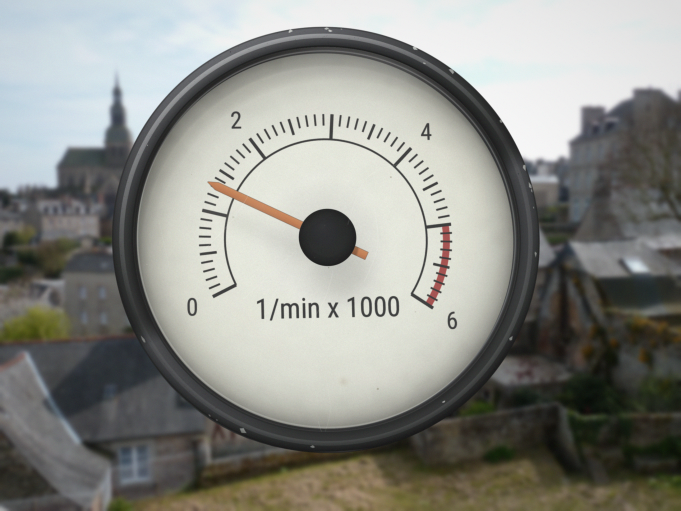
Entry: 1300
